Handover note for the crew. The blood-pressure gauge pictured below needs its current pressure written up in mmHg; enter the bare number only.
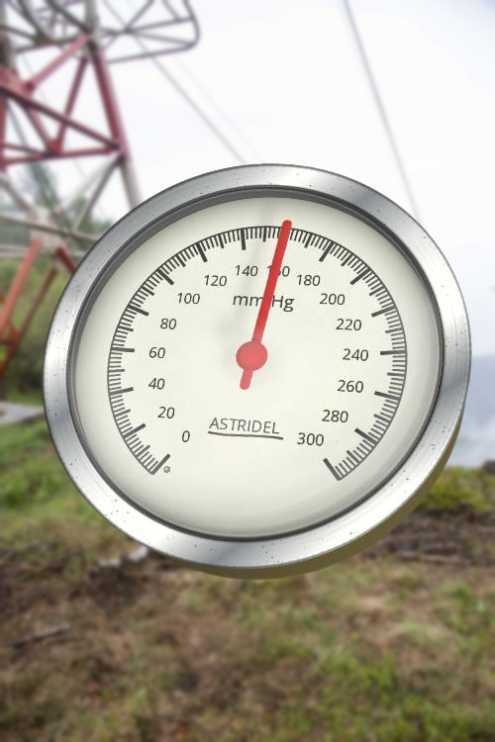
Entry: 160
